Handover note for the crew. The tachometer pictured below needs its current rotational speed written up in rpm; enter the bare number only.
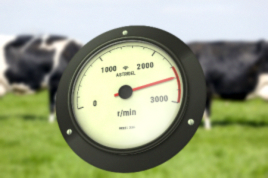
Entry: 2600
